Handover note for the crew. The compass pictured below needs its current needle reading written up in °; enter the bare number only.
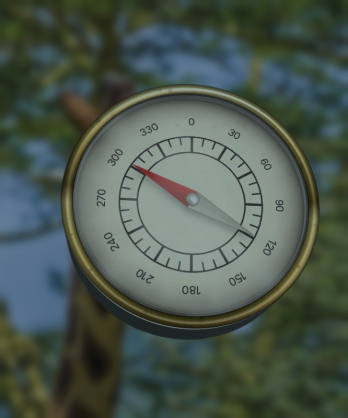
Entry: 300
